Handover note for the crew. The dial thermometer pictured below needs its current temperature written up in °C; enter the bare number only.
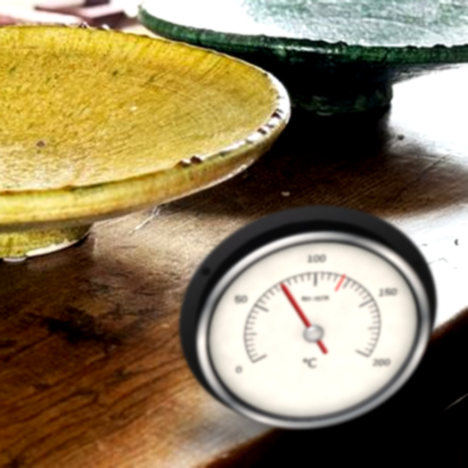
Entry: 75
